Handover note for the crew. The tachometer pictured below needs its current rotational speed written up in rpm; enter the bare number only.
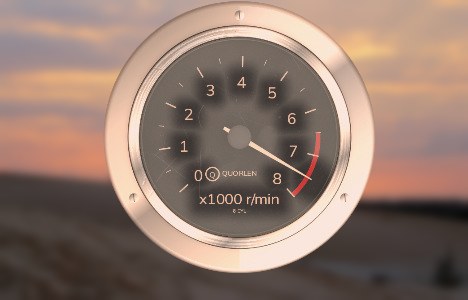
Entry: 7500
